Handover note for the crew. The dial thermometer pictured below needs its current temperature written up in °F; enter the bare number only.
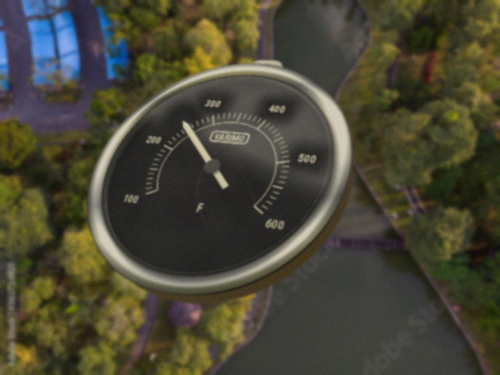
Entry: 250
